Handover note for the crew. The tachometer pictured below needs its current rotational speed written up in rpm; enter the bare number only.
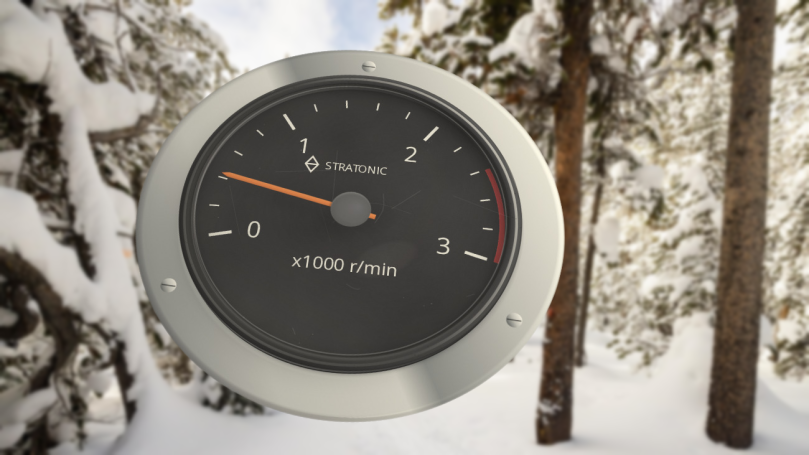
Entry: 400
